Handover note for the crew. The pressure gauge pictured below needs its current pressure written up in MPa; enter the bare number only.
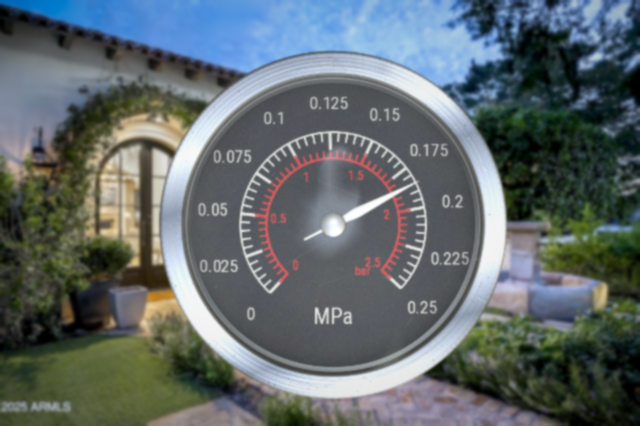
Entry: 0.185
